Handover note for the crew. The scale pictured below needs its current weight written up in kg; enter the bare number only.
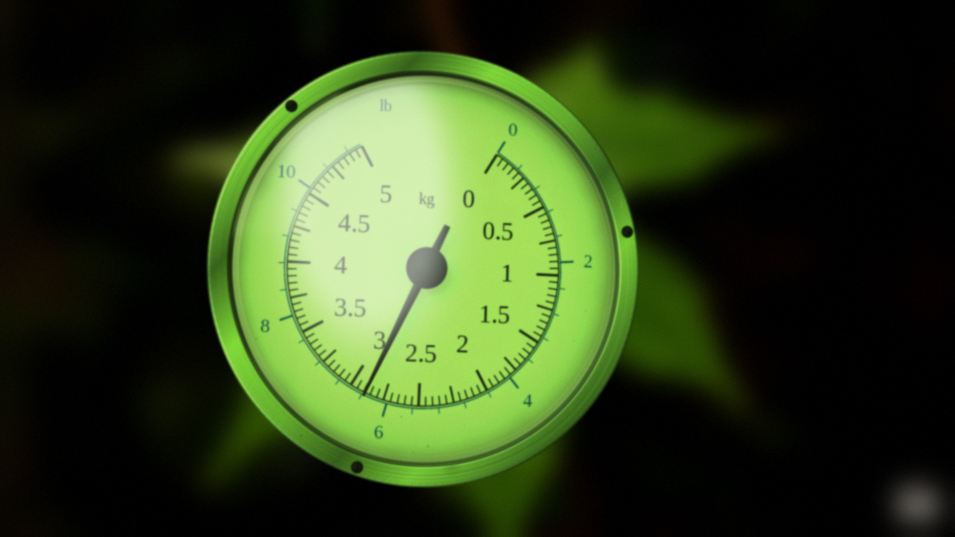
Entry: 2.9
